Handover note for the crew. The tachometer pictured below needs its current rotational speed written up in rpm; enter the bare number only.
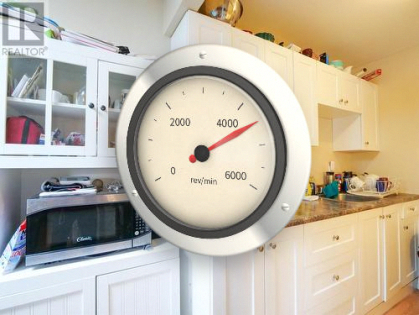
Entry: 4500
